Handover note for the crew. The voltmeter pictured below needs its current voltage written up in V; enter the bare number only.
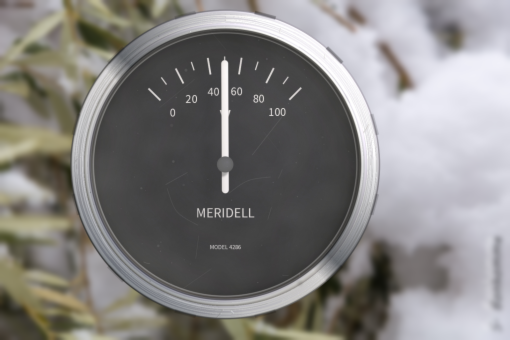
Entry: 50
